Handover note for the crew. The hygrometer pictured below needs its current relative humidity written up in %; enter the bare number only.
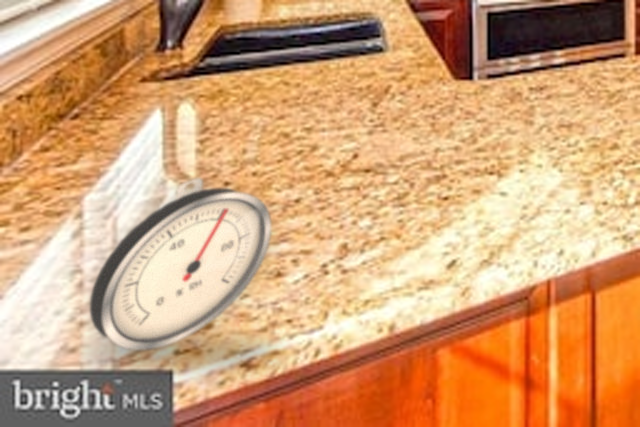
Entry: 60
